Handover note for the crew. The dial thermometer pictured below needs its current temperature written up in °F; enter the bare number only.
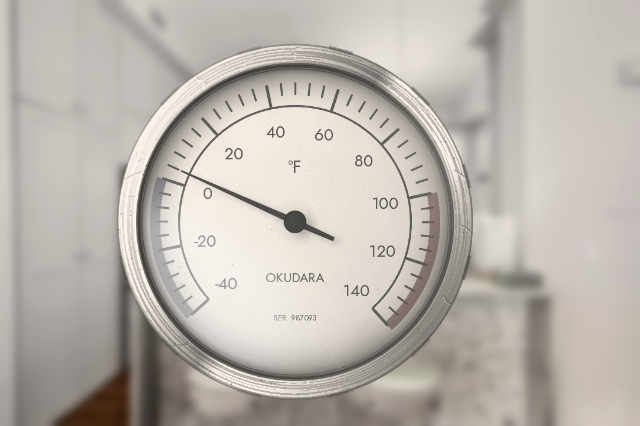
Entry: 4
